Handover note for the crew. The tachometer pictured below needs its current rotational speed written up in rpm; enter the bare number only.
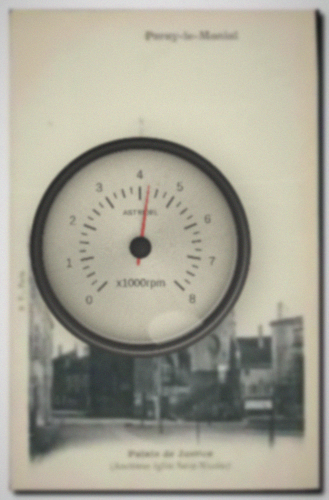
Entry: 4250
